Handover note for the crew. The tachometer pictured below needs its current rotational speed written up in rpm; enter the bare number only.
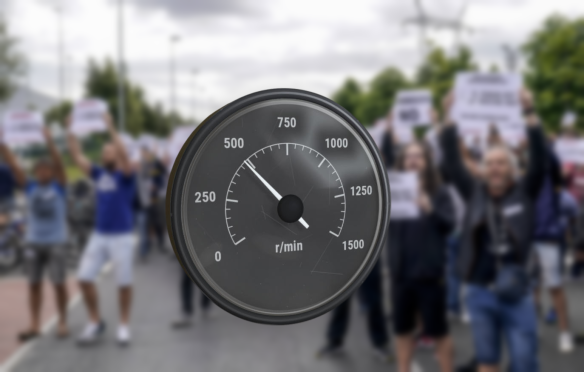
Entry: 475
